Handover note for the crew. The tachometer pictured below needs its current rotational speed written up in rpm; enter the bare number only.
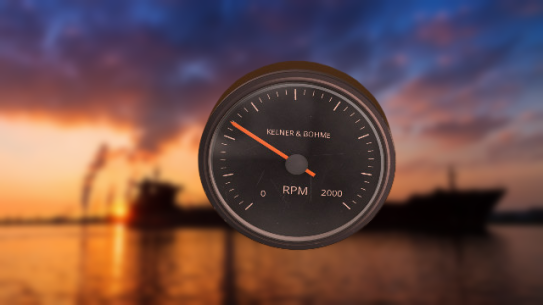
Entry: 600
